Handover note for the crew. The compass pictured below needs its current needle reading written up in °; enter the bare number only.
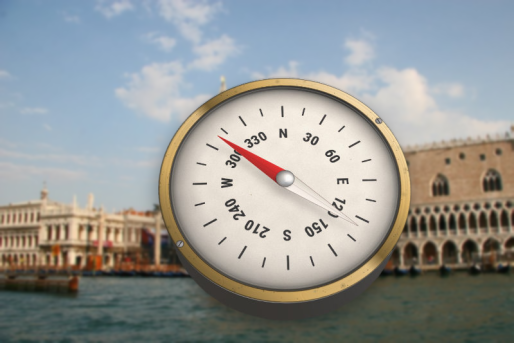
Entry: 307.5
